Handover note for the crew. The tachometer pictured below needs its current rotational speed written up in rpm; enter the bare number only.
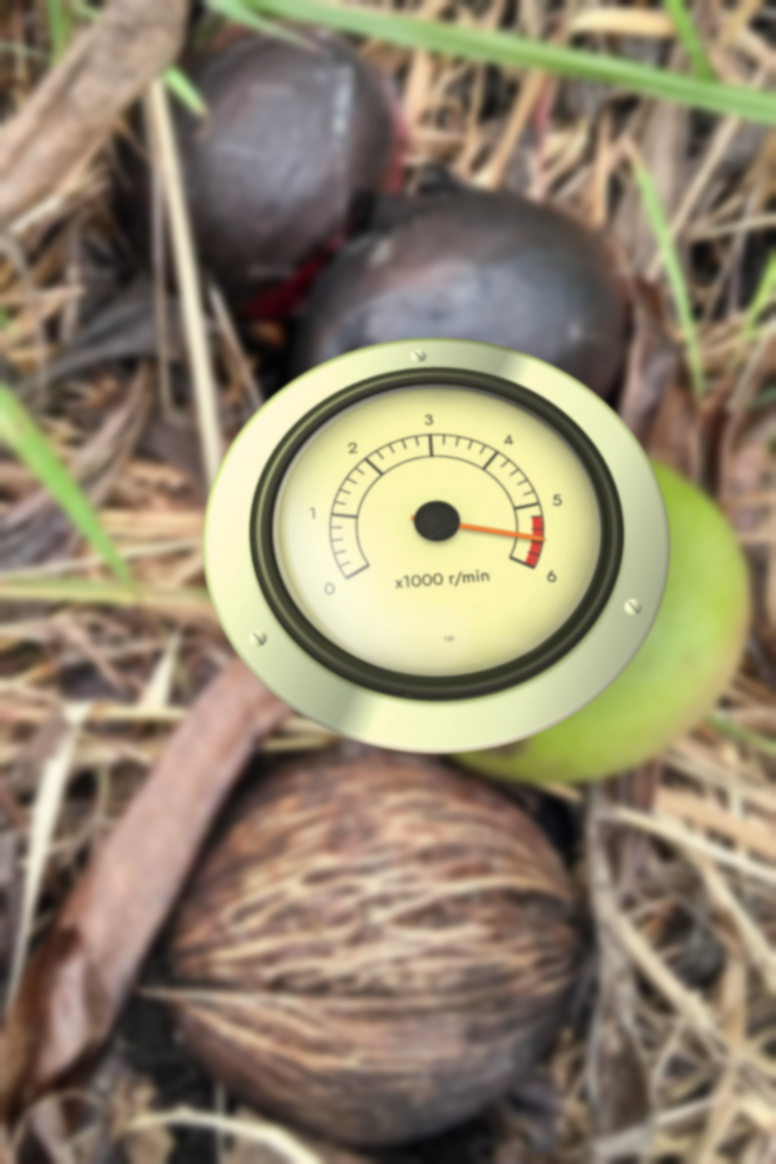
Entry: 5600
